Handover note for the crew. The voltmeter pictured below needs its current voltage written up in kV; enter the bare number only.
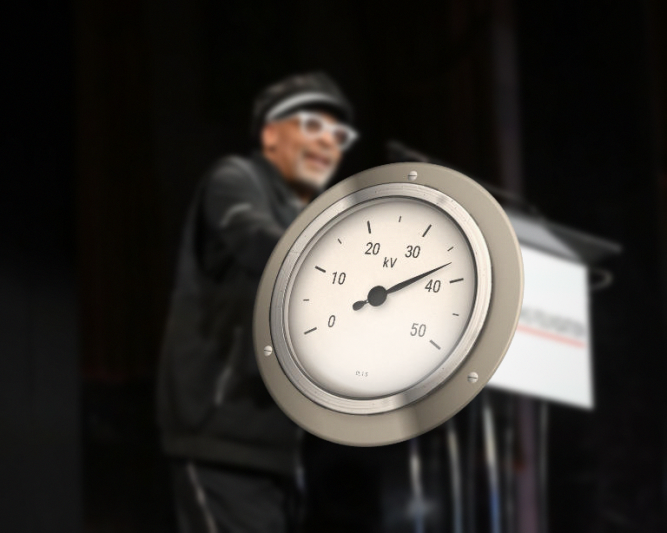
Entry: 37.5
